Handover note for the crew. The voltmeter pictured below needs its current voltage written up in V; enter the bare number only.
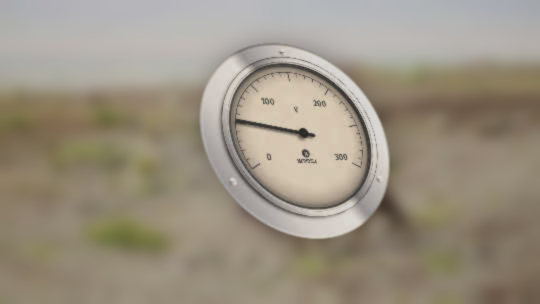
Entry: 50
